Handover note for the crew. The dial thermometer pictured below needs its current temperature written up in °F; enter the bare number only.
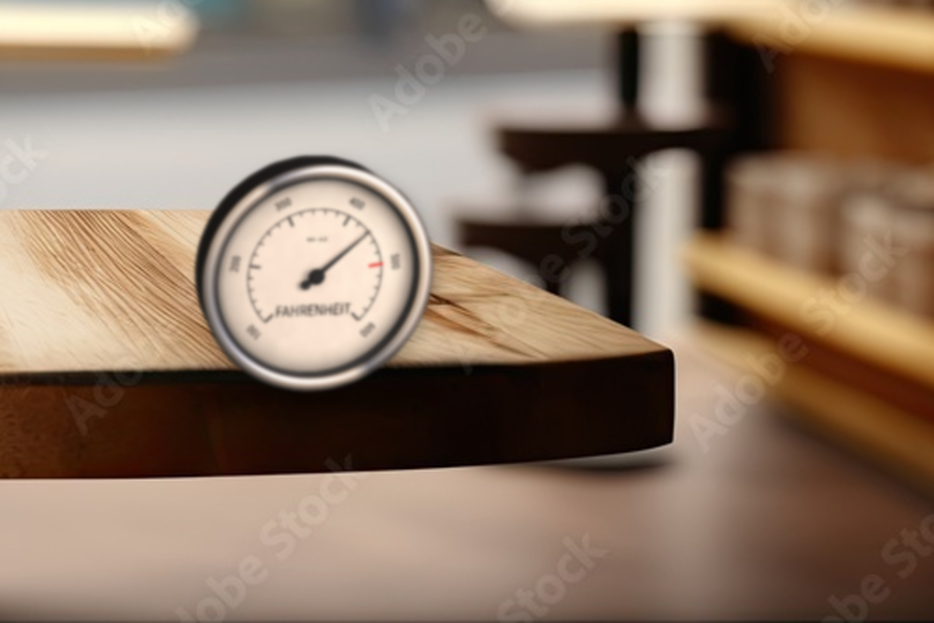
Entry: 440
